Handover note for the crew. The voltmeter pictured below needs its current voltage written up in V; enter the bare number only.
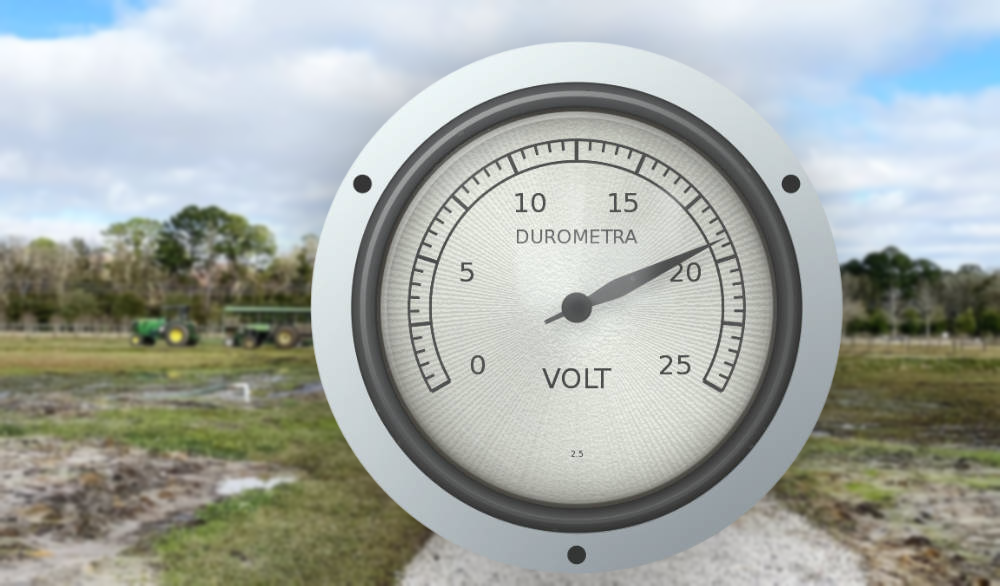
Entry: 19.25
